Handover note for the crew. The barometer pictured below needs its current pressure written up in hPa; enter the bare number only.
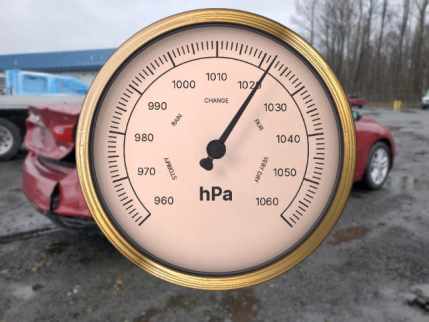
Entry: 1022
